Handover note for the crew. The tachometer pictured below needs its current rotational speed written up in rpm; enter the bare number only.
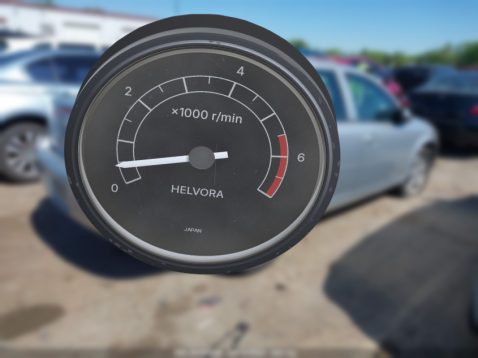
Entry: 500
